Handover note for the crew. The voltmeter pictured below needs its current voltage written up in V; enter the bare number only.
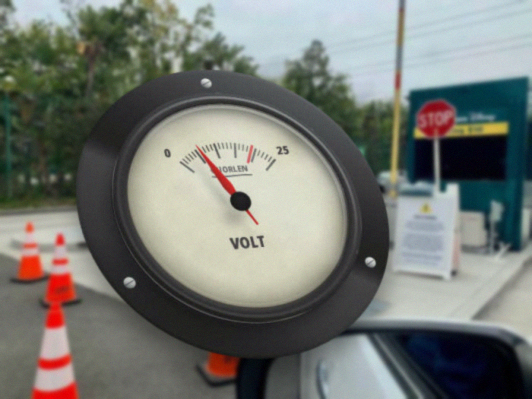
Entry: 5
